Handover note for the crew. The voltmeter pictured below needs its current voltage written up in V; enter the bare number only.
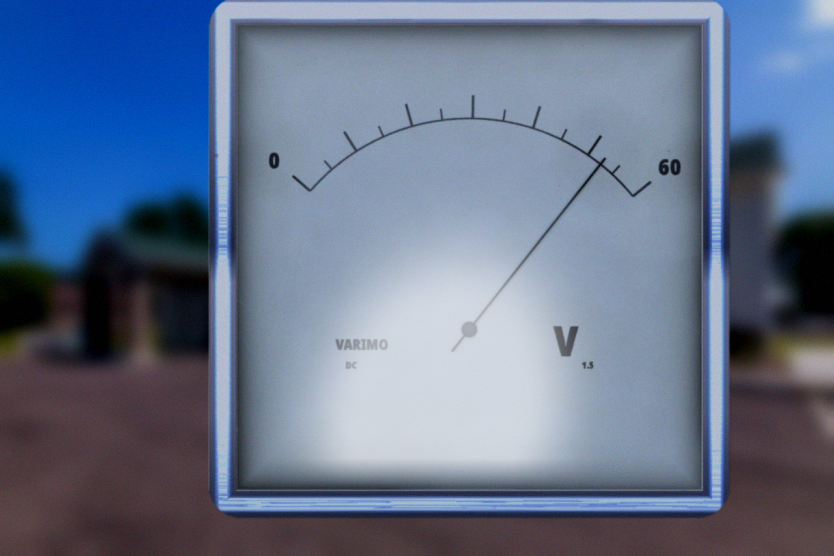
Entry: 52.5
